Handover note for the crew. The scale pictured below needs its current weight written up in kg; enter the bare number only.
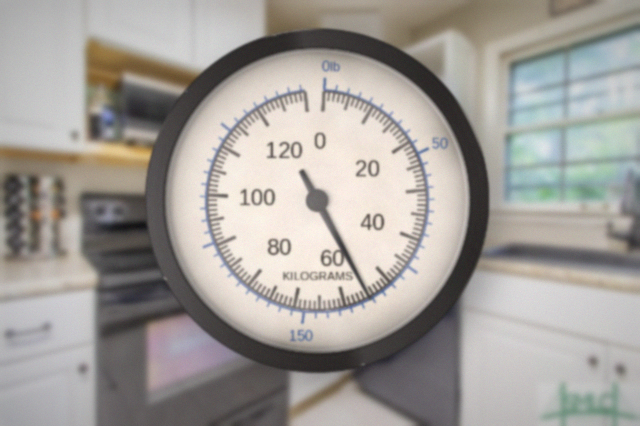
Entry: 55
